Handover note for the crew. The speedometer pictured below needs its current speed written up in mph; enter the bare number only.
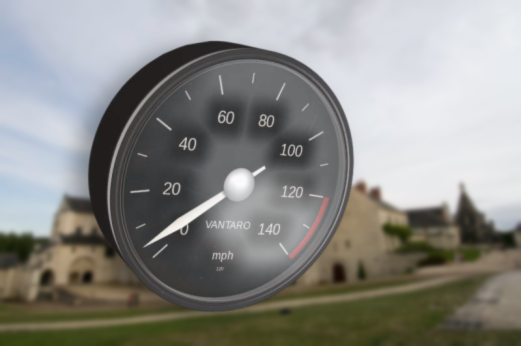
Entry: 5
